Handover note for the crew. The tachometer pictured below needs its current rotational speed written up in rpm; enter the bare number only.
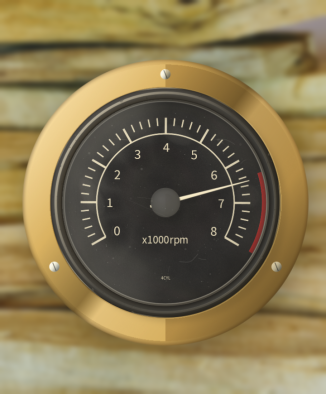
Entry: 6500
